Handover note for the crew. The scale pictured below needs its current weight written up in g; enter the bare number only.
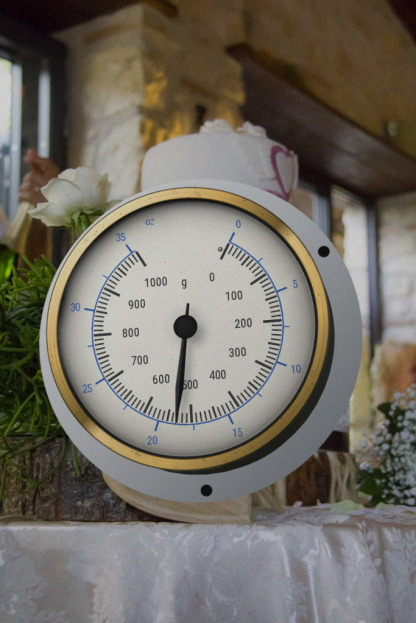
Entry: 530
